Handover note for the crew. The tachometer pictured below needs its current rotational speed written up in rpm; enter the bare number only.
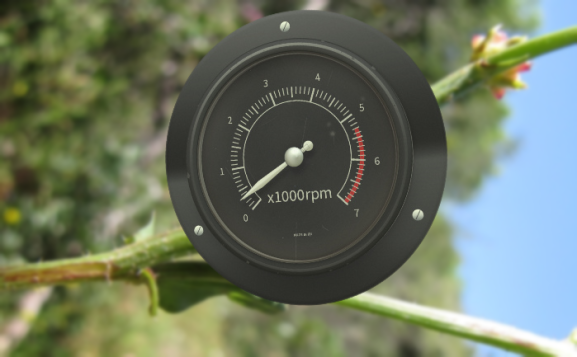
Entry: 300
